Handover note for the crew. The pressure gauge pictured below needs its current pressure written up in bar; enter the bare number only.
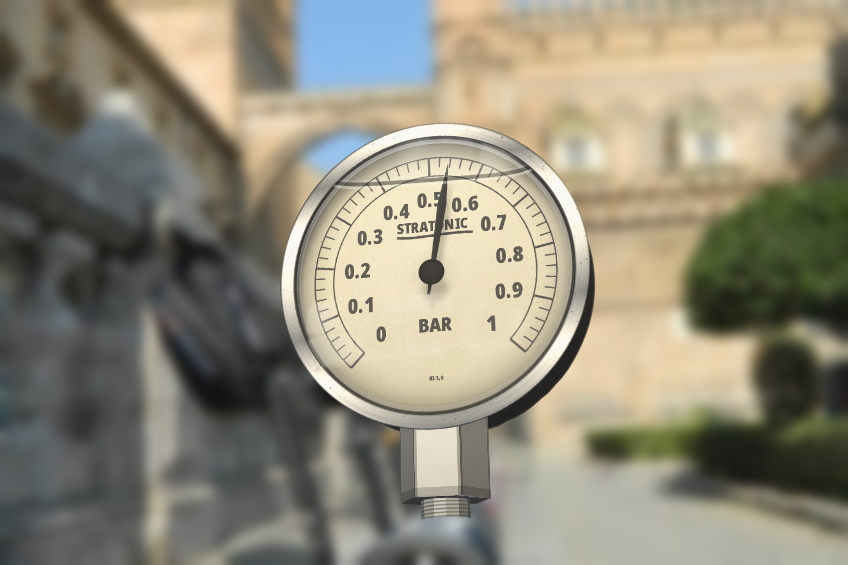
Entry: 0.54
